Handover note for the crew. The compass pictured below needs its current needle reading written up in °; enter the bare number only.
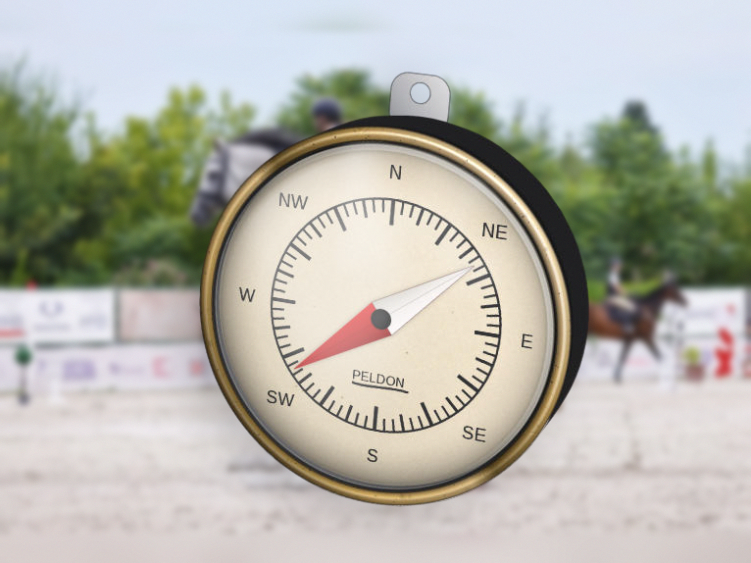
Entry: 232.5
